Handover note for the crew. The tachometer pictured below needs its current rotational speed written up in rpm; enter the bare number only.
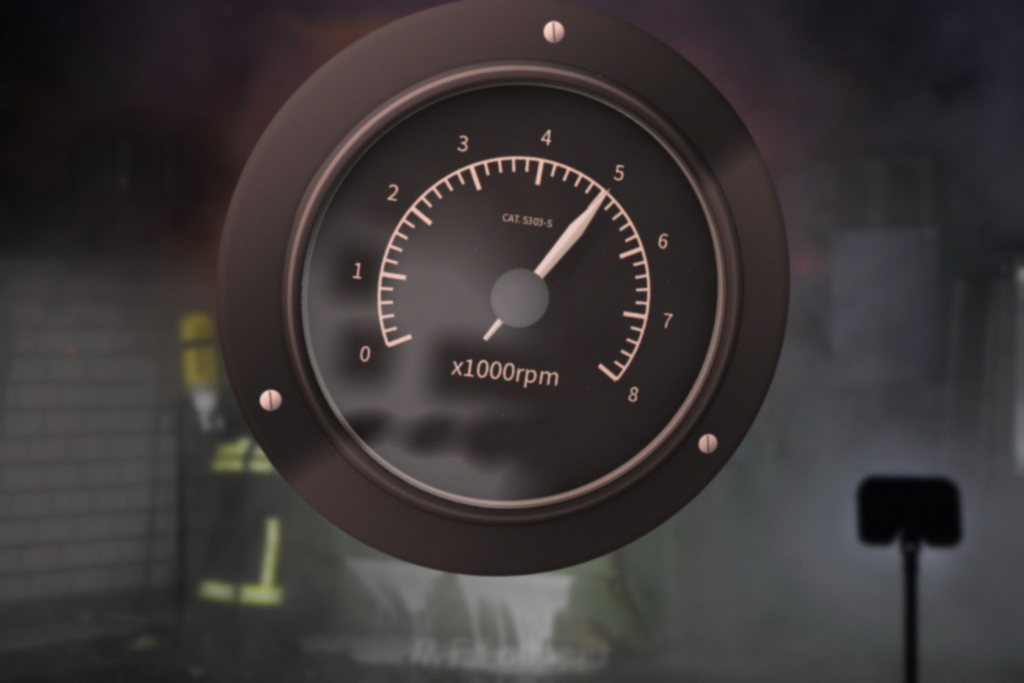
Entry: 5000
